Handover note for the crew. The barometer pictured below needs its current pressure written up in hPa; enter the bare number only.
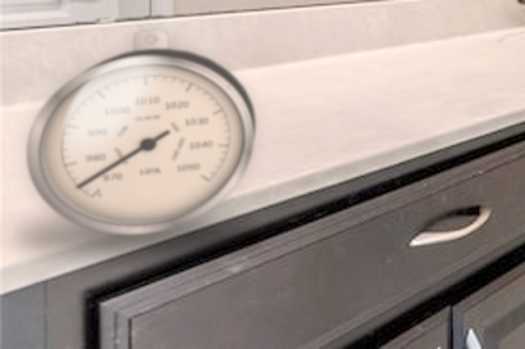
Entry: 974
